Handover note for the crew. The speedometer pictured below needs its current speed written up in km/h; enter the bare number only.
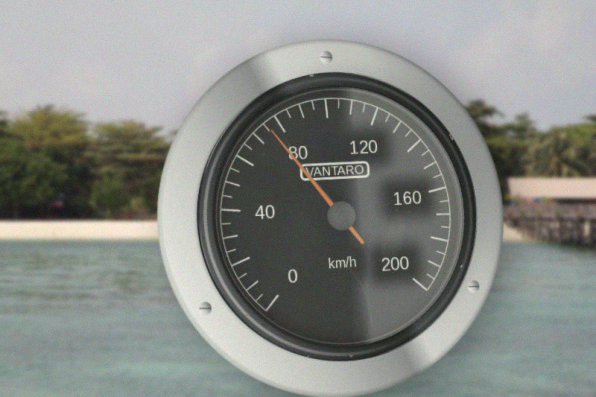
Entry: 75
